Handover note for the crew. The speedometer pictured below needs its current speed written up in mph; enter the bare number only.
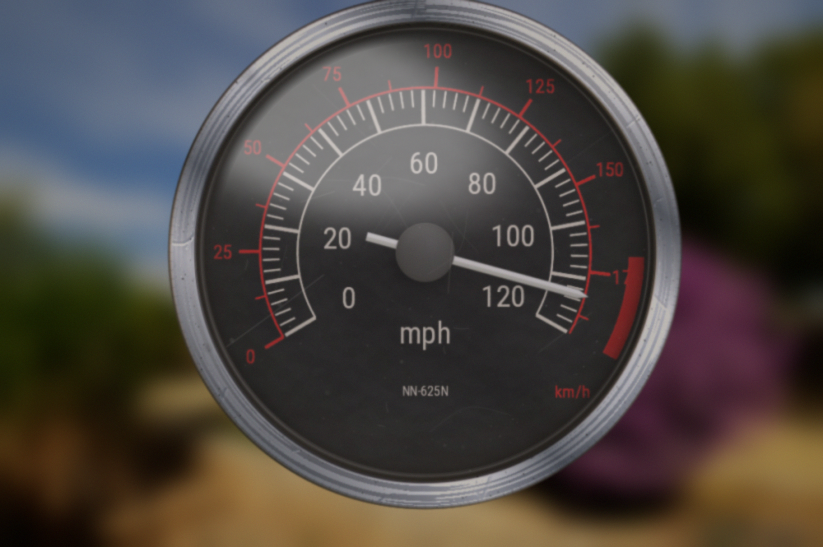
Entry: 113
